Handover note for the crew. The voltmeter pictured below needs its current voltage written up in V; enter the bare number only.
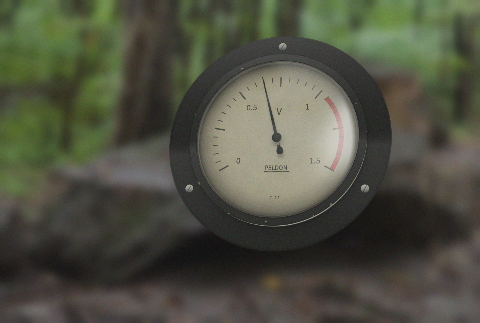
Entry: 0.65
